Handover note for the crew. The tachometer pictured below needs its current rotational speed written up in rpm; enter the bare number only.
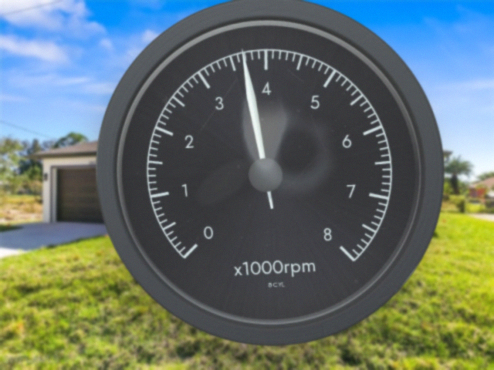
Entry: 3700
